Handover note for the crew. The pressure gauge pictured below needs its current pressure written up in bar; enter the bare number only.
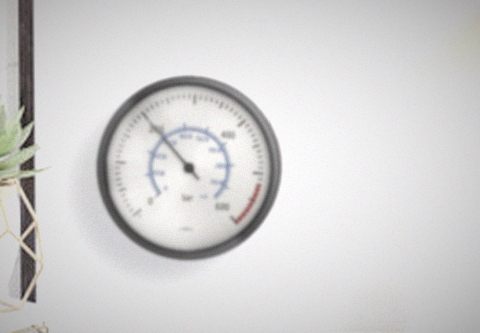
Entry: 200
